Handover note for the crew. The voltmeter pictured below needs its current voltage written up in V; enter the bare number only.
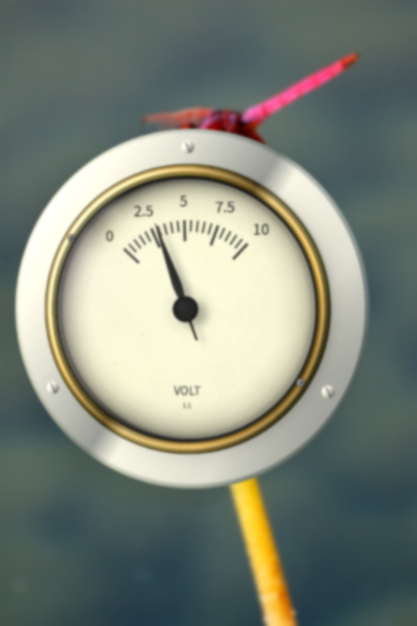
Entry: 3
